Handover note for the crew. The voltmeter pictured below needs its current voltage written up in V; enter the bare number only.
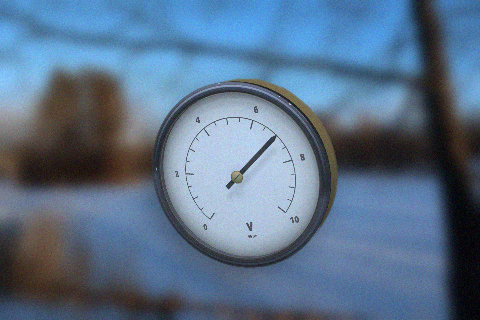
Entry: 7
